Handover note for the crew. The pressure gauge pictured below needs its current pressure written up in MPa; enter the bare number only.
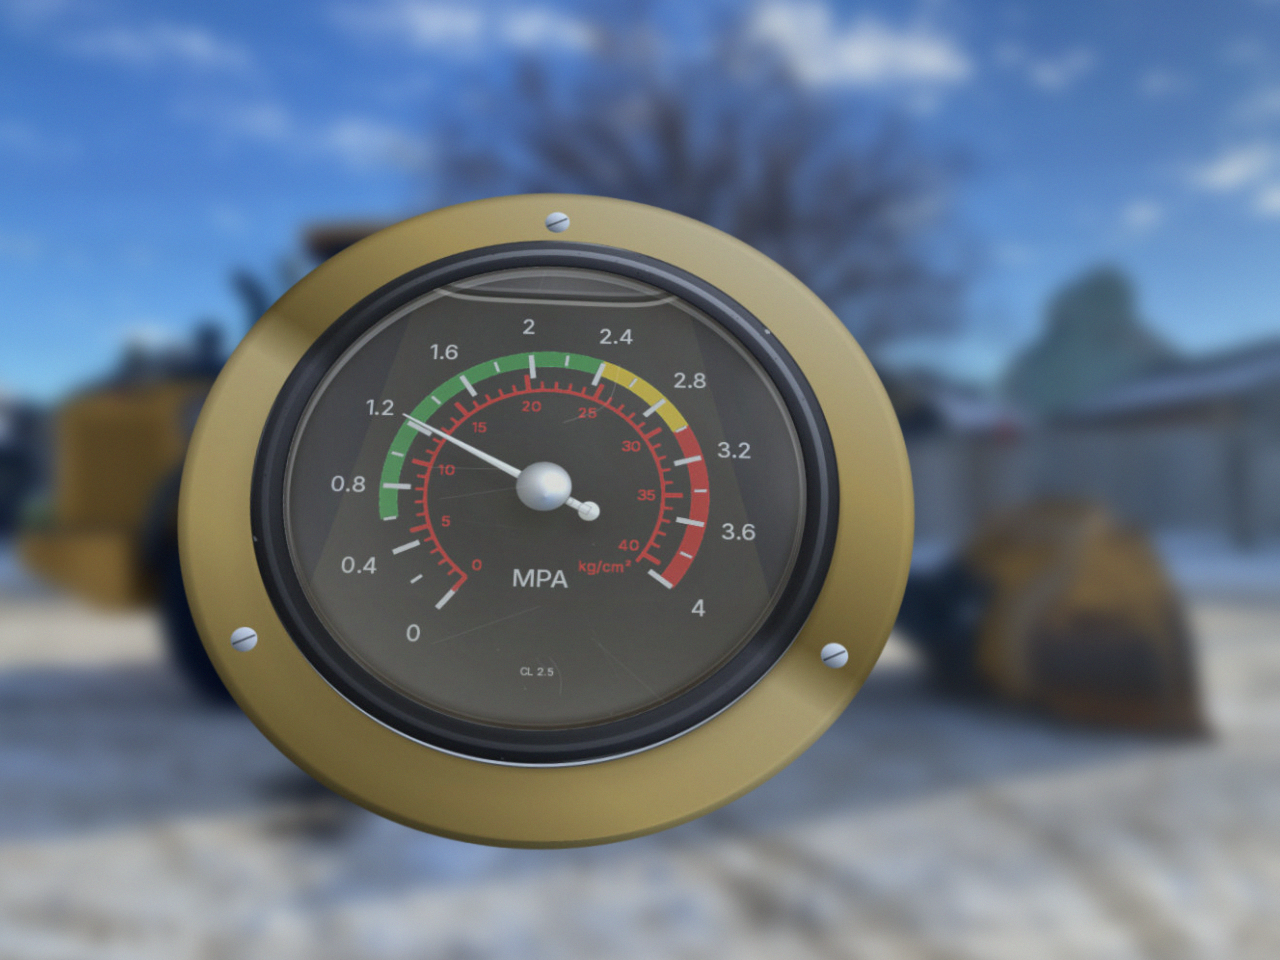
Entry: 1.2
